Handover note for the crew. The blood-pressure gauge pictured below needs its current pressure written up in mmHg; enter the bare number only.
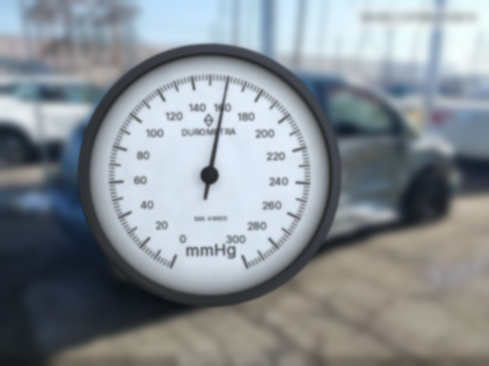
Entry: 160
